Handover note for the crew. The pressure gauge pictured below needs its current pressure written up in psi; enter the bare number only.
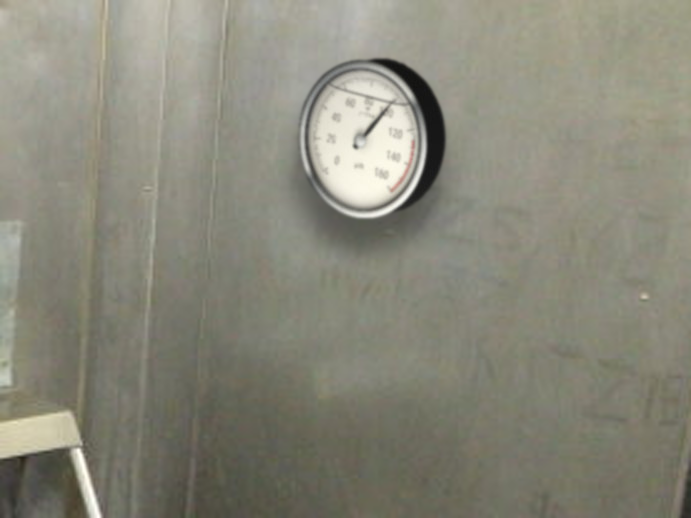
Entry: 100
